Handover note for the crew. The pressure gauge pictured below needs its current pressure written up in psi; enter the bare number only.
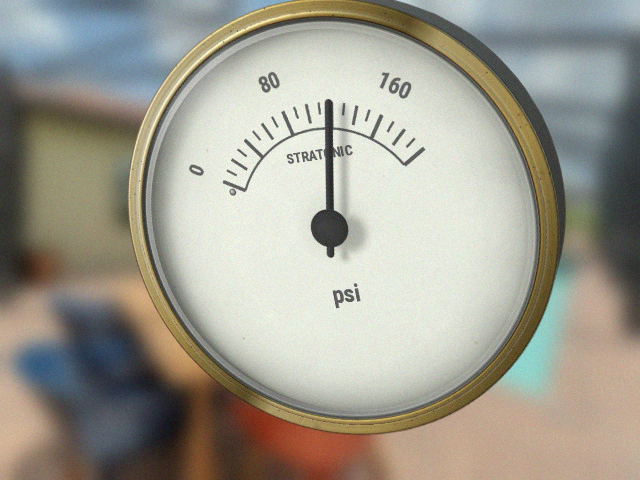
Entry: 120
